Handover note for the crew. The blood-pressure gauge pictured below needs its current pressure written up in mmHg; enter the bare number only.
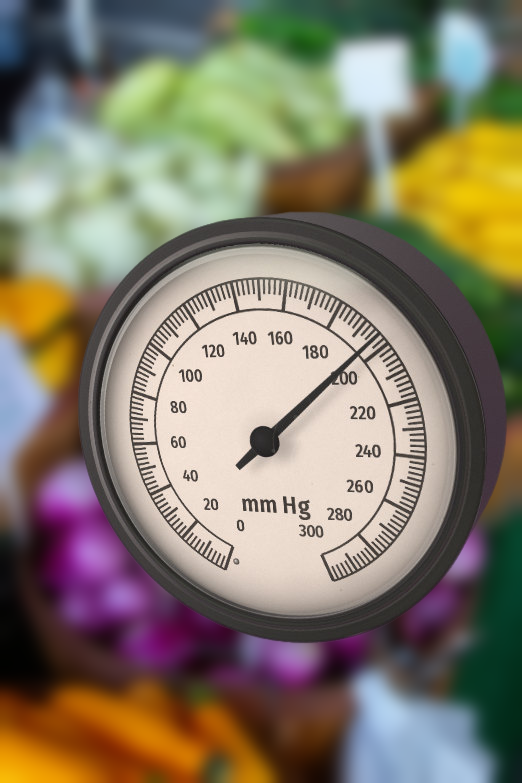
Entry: 196
